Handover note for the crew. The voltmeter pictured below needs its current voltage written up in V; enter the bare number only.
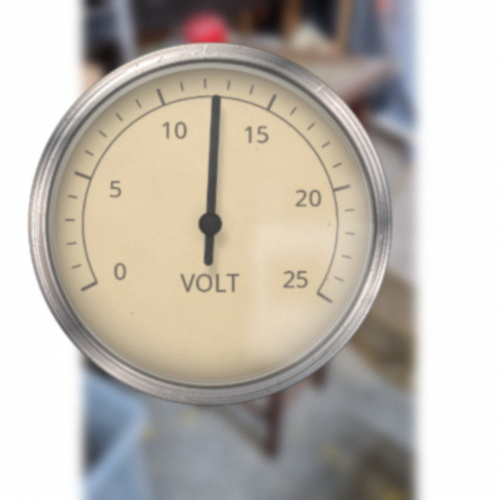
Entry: 12.5
